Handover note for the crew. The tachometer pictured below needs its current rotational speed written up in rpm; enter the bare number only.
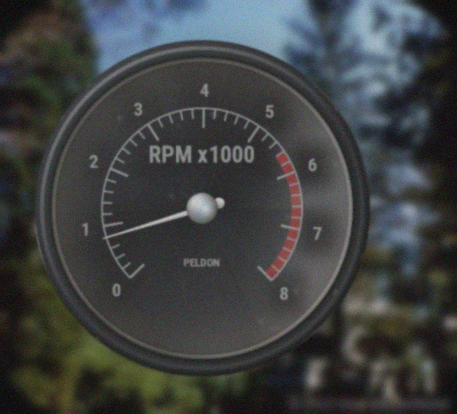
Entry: 800
